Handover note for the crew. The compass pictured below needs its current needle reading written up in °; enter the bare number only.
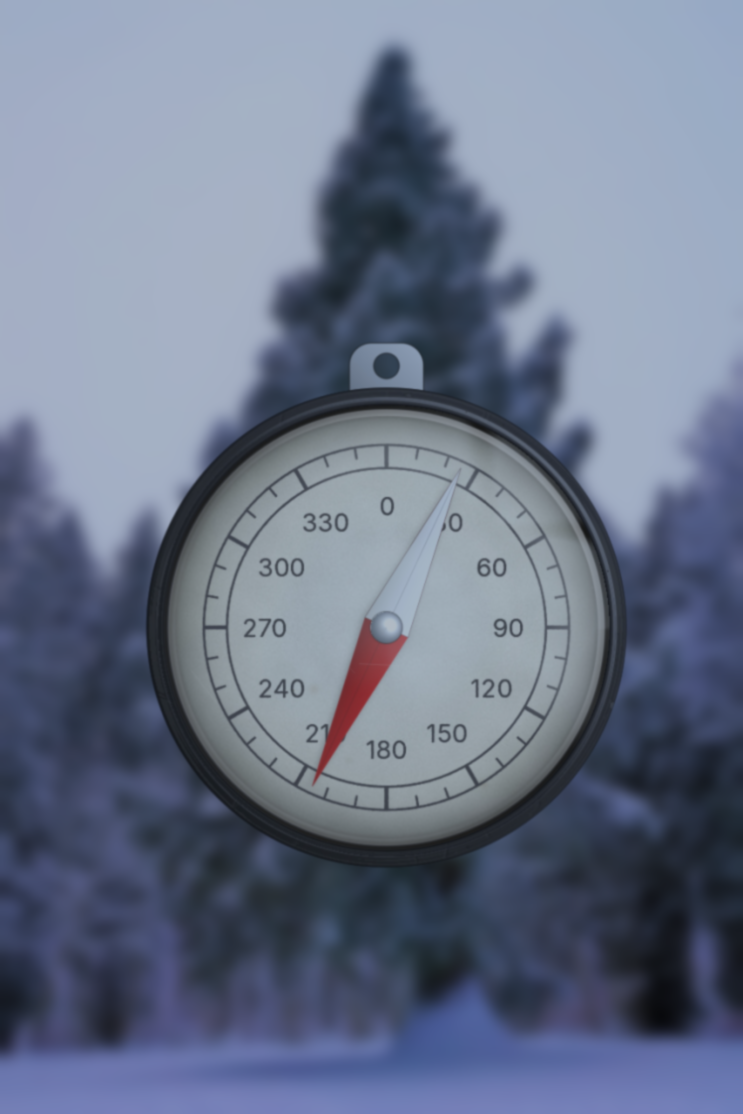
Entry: 205
